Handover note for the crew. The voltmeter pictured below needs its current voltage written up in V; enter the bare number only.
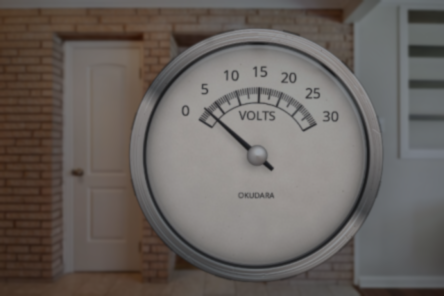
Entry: 2.5
